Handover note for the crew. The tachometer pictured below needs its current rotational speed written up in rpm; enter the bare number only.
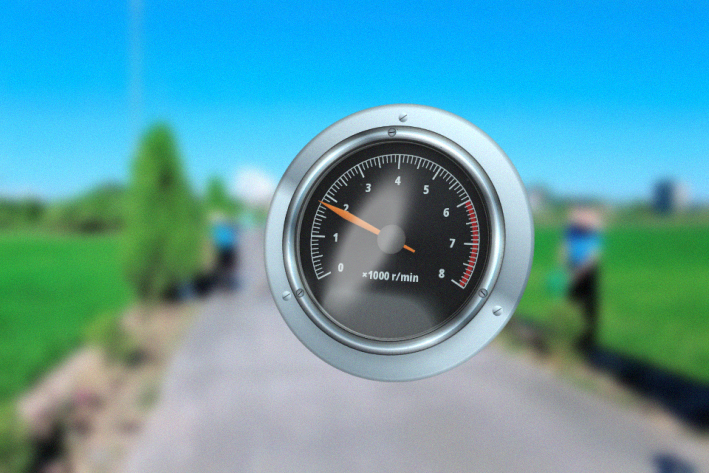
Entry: 1800
